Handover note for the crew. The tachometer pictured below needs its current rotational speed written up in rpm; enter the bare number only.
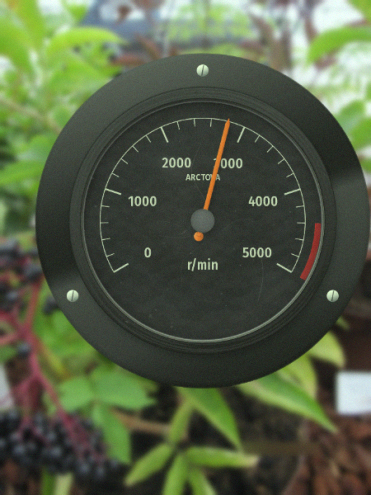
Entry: 2800
